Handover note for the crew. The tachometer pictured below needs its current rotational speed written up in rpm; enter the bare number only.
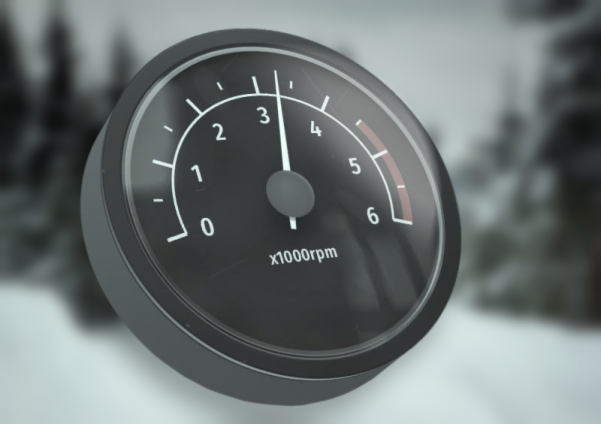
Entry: 3250
